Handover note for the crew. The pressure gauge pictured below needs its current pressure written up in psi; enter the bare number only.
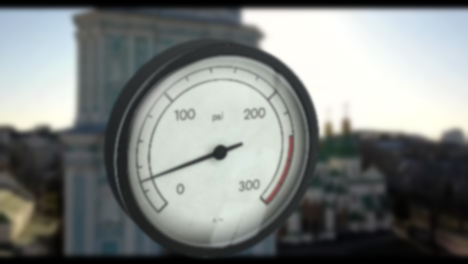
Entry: 30
